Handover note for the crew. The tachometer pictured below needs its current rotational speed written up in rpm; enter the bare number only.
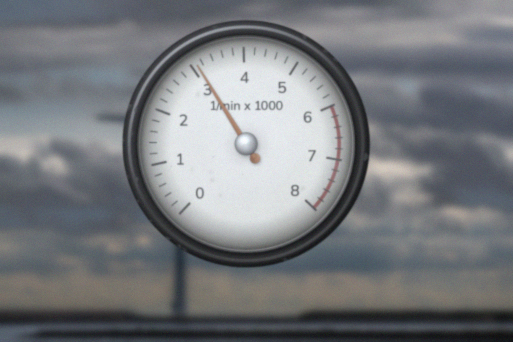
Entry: 3100
